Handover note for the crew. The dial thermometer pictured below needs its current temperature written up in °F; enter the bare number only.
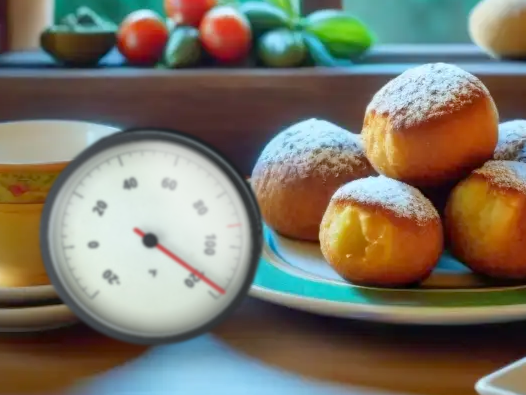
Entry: 116
